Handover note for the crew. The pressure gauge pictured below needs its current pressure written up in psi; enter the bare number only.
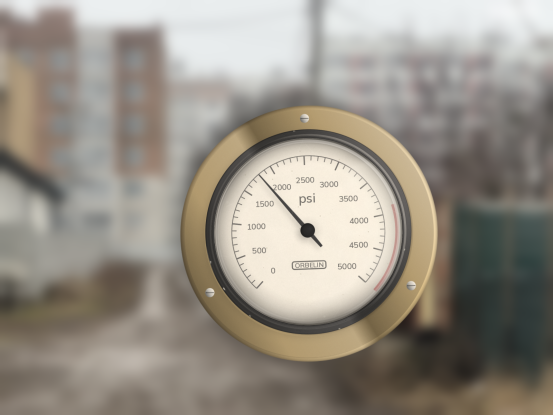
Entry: 1800
